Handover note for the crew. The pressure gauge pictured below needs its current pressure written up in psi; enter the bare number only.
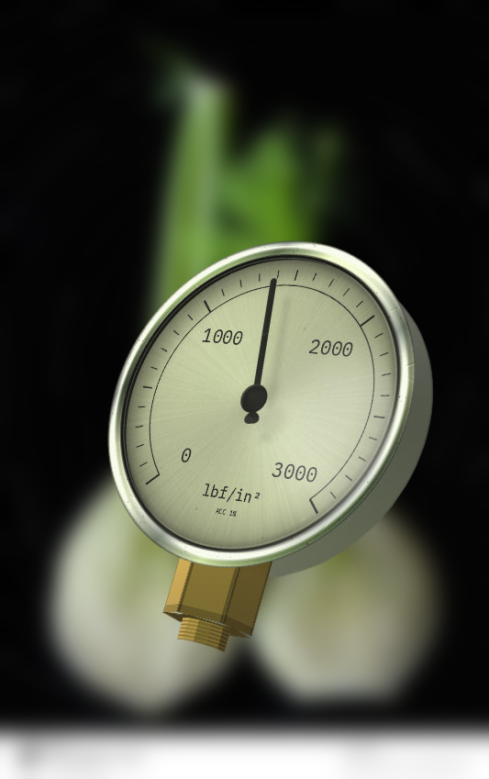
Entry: 1400
